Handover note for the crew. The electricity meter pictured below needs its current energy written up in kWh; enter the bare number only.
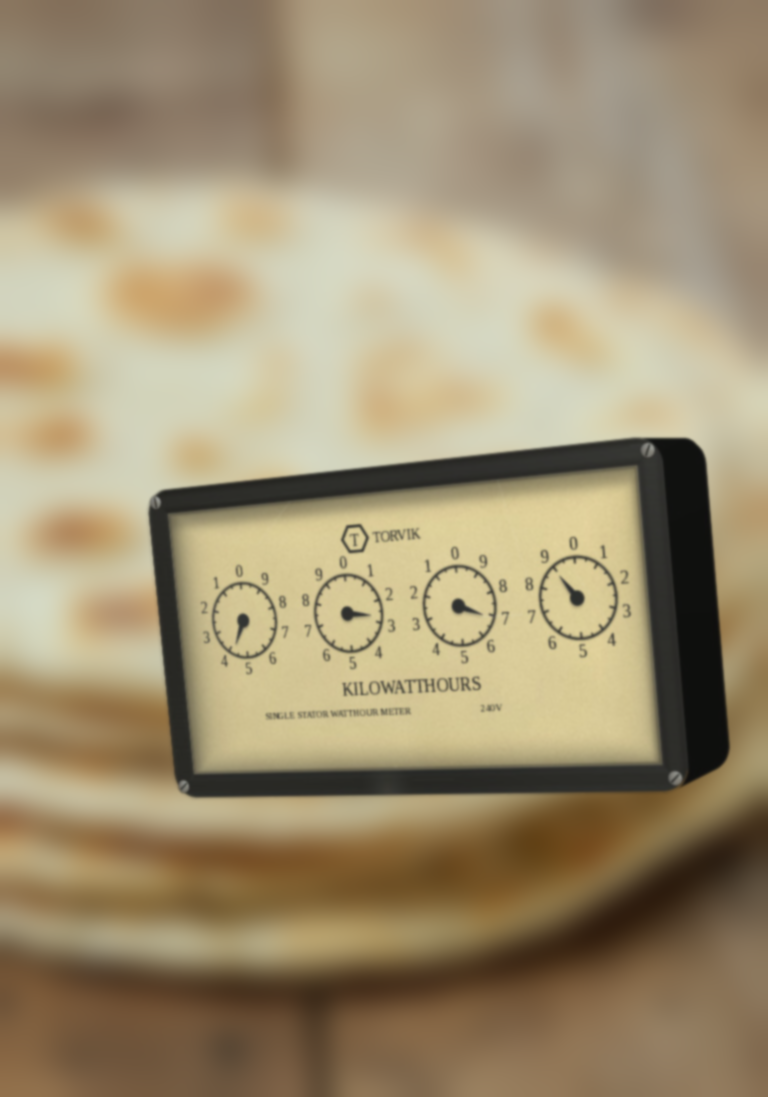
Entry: 4269
